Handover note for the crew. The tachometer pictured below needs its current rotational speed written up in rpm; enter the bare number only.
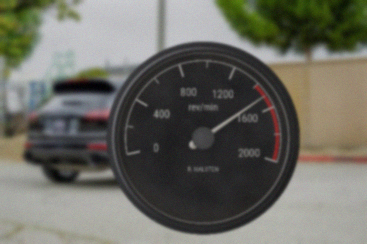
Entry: 1500
